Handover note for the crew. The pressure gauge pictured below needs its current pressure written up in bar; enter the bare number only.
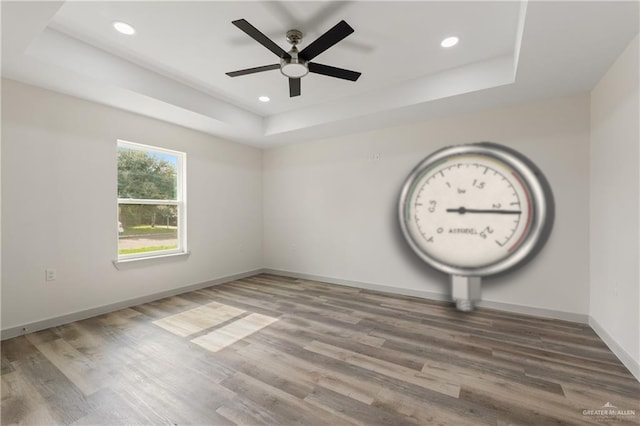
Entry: 2.1
